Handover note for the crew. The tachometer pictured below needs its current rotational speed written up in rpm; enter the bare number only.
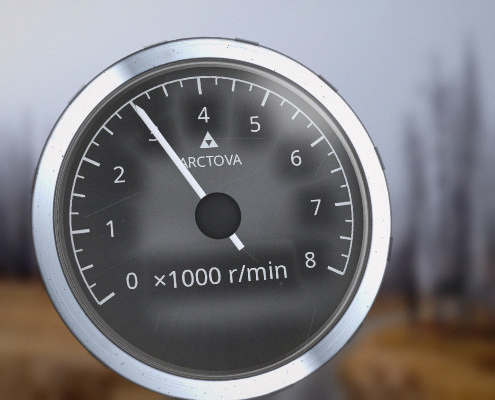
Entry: 3000
